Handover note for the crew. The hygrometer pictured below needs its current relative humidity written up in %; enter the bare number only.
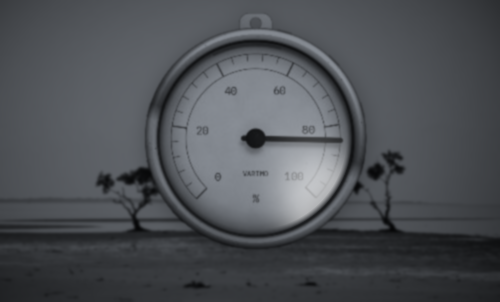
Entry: 84
